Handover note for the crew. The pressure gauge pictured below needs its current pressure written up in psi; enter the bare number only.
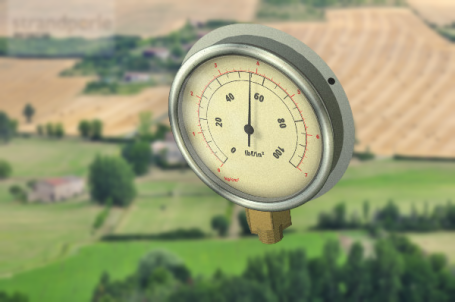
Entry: 55
